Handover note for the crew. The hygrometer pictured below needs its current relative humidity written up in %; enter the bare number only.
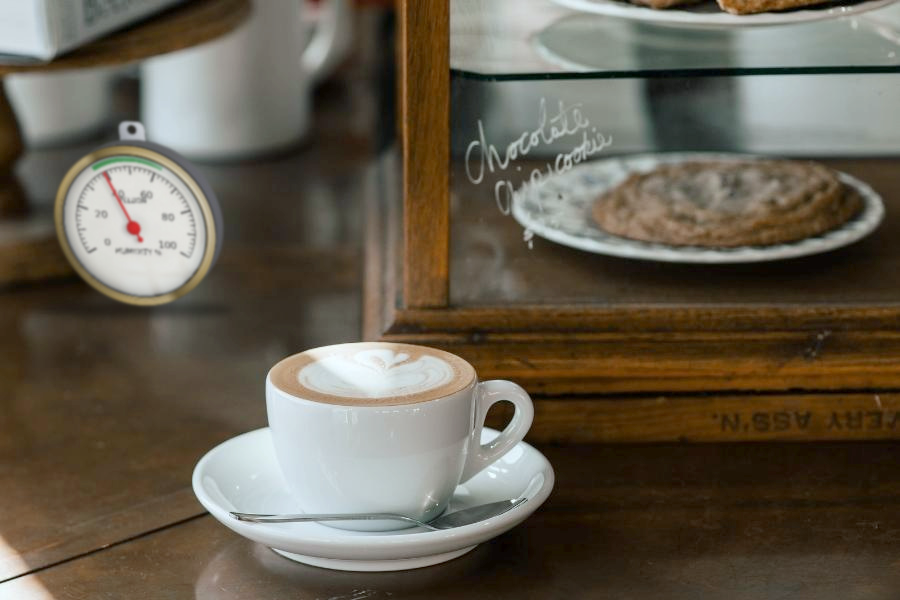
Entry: 40
